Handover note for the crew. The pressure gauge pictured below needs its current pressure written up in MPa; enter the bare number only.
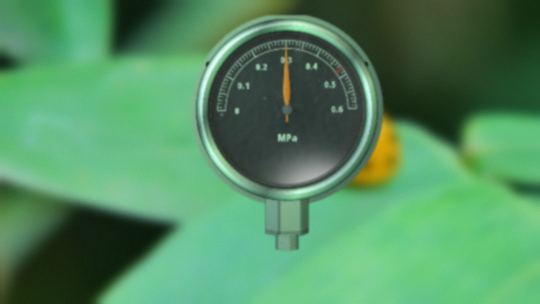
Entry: 0.3
